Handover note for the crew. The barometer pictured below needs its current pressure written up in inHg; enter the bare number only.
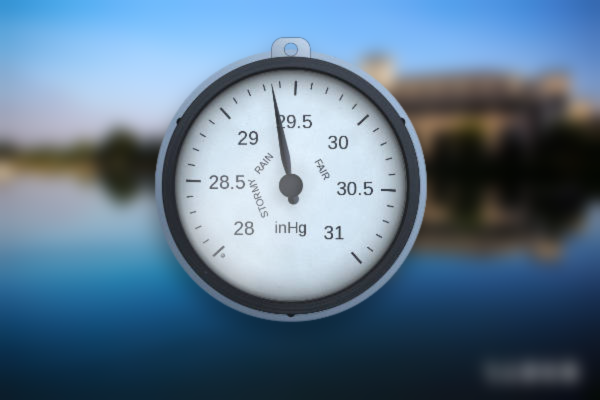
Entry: 29.35
